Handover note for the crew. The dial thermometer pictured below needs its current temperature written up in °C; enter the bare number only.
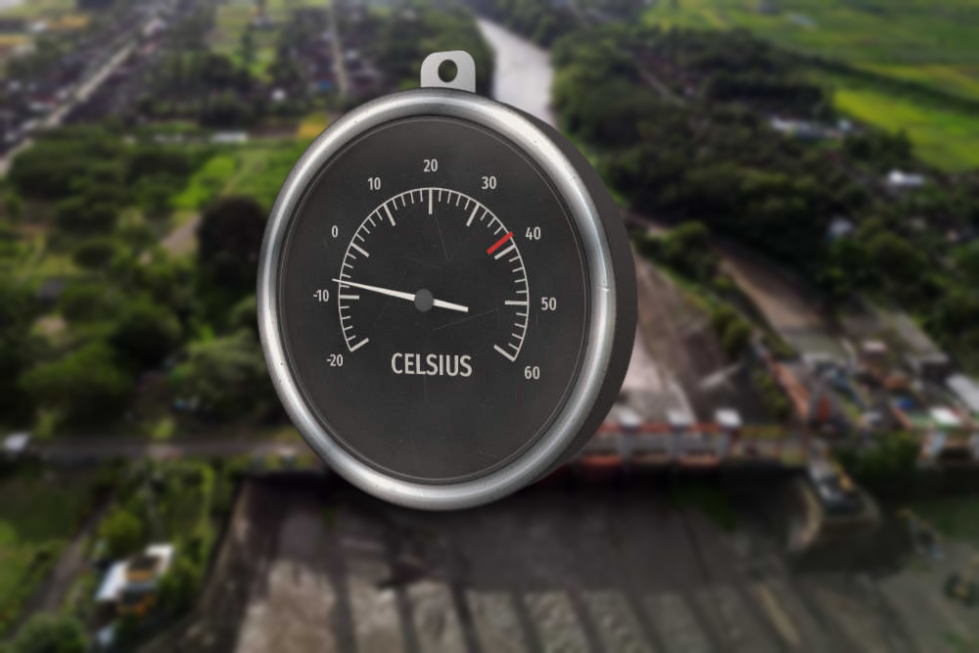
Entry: -7
